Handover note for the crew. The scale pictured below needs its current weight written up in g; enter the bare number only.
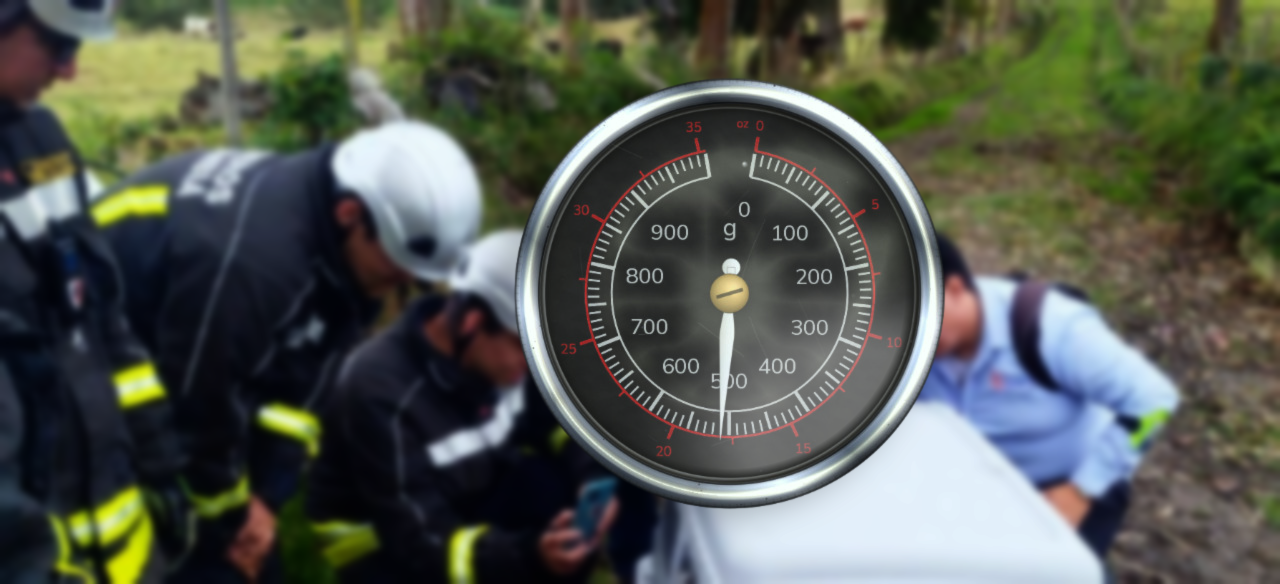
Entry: 510
